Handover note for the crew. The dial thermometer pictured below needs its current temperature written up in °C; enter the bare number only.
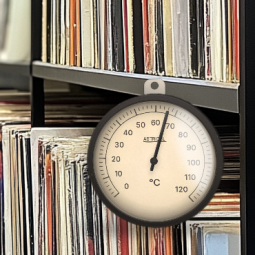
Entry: 66
